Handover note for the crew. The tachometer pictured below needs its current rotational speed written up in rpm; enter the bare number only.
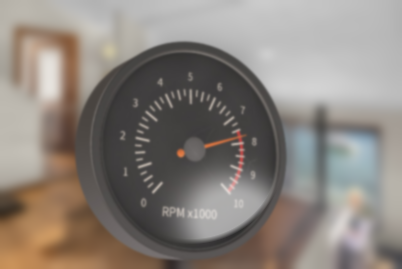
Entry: 7750
